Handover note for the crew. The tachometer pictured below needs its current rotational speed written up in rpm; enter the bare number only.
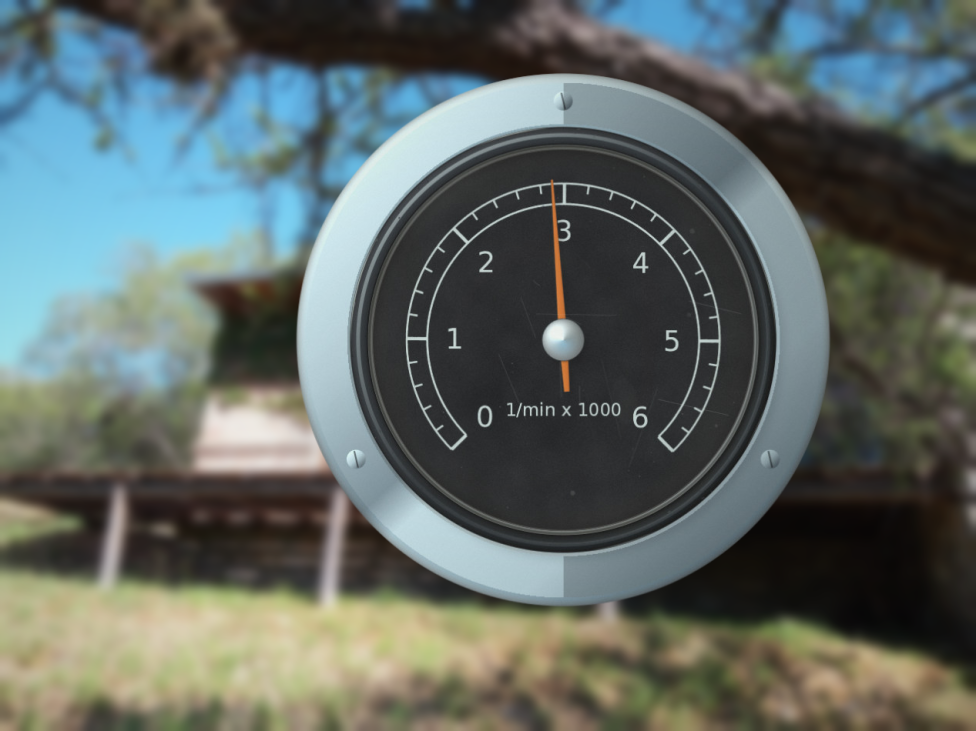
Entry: 2900
